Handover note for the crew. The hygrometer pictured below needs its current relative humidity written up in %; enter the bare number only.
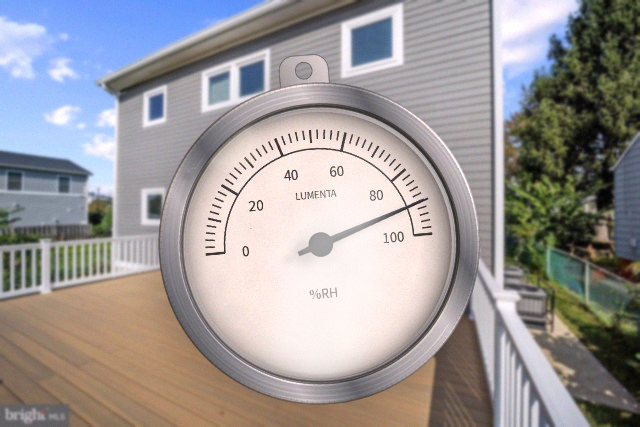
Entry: 90
